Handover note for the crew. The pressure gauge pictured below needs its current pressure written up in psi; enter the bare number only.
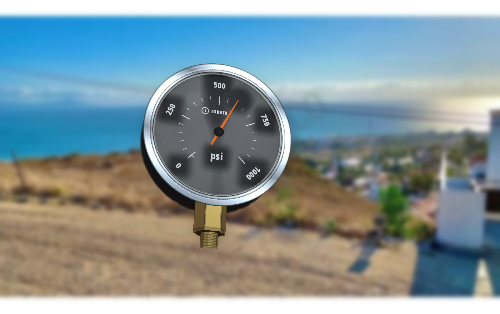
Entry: 600
